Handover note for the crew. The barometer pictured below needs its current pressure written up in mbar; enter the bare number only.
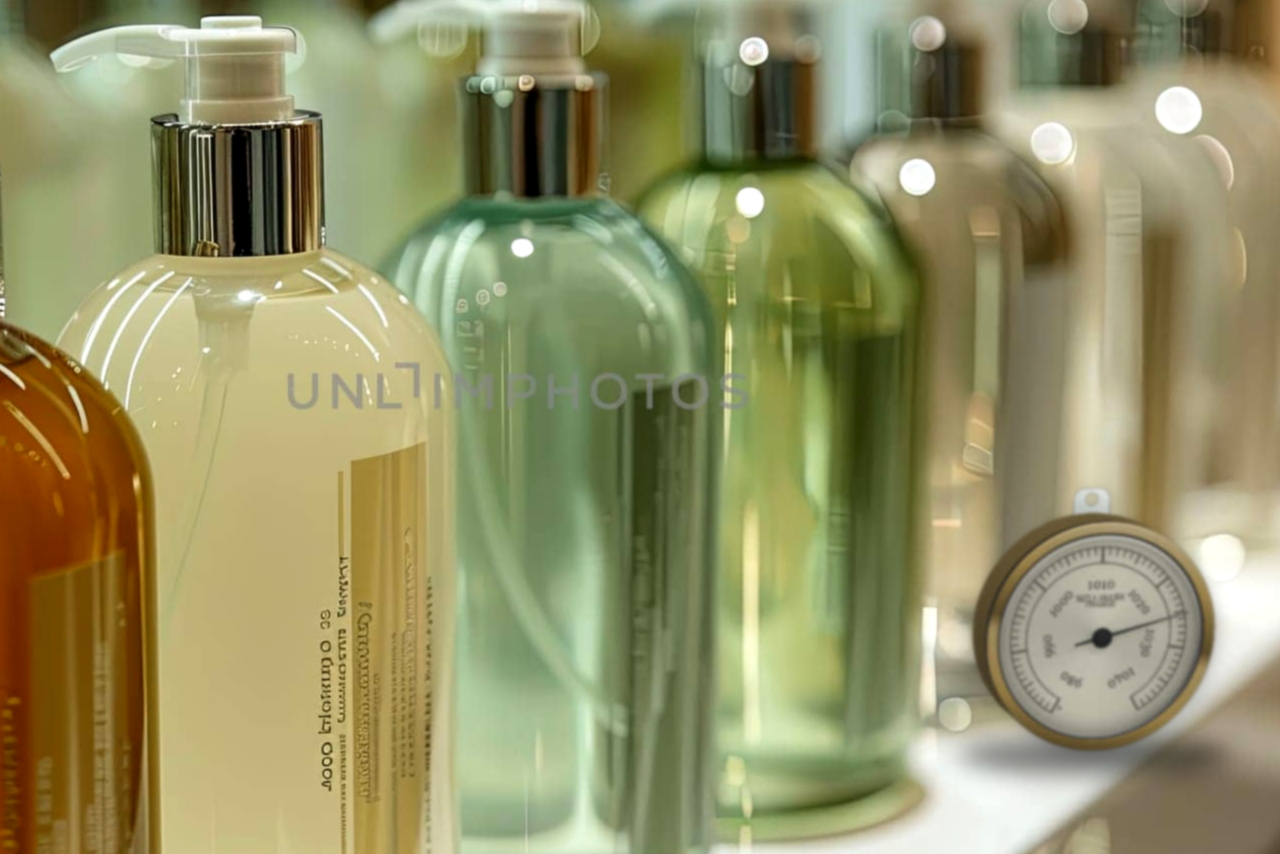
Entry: 1025
